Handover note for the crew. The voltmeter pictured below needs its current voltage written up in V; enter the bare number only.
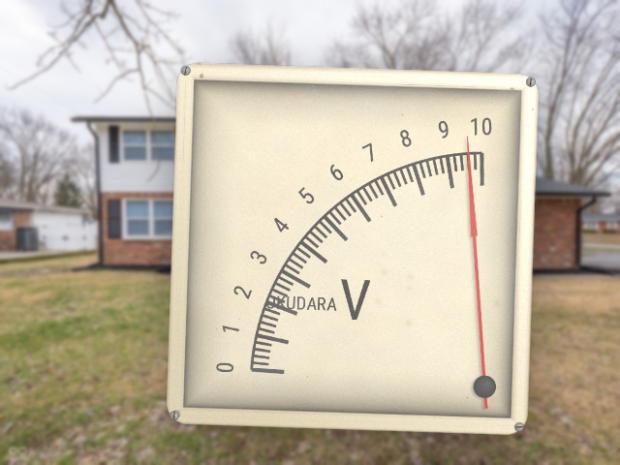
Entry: 9.6
